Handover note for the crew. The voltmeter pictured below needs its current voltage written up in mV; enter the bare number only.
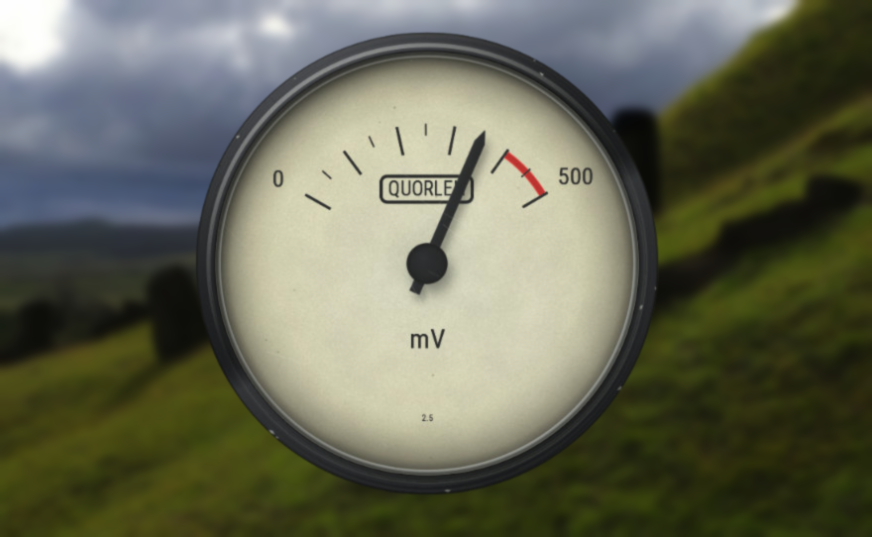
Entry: 350
